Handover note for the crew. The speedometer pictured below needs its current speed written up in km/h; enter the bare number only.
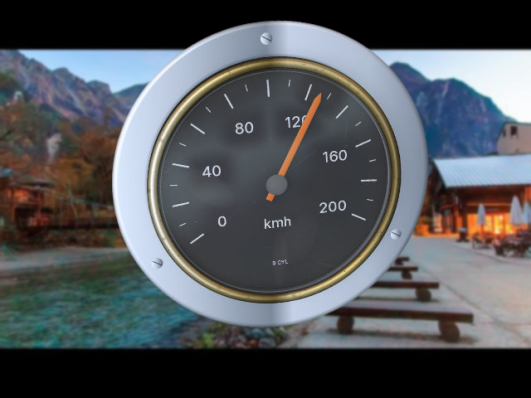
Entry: 125
